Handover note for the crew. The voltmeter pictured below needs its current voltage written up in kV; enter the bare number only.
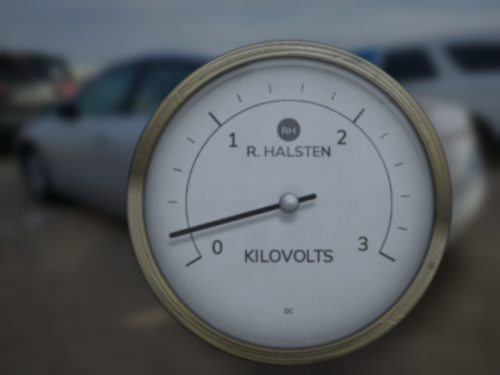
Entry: 0.2
